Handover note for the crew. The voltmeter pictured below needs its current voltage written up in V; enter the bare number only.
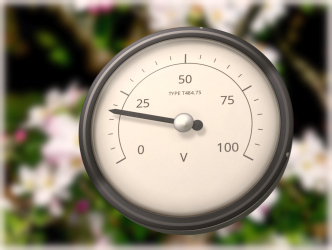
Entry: 17.5
